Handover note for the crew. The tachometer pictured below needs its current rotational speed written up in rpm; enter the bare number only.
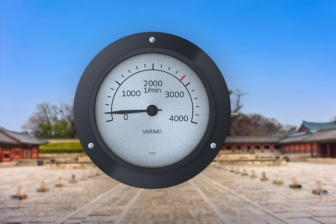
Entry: 200
